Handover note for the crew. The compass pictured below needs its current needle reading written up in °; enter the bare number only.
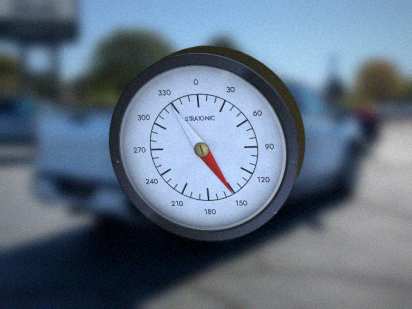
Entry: 150
